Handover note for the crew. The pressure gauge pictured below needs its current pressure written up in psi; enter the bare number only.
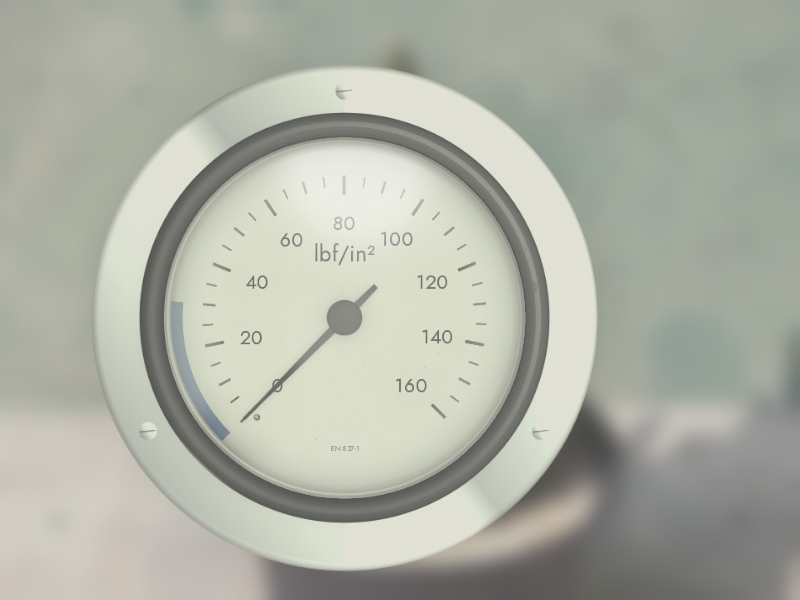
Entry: 0
